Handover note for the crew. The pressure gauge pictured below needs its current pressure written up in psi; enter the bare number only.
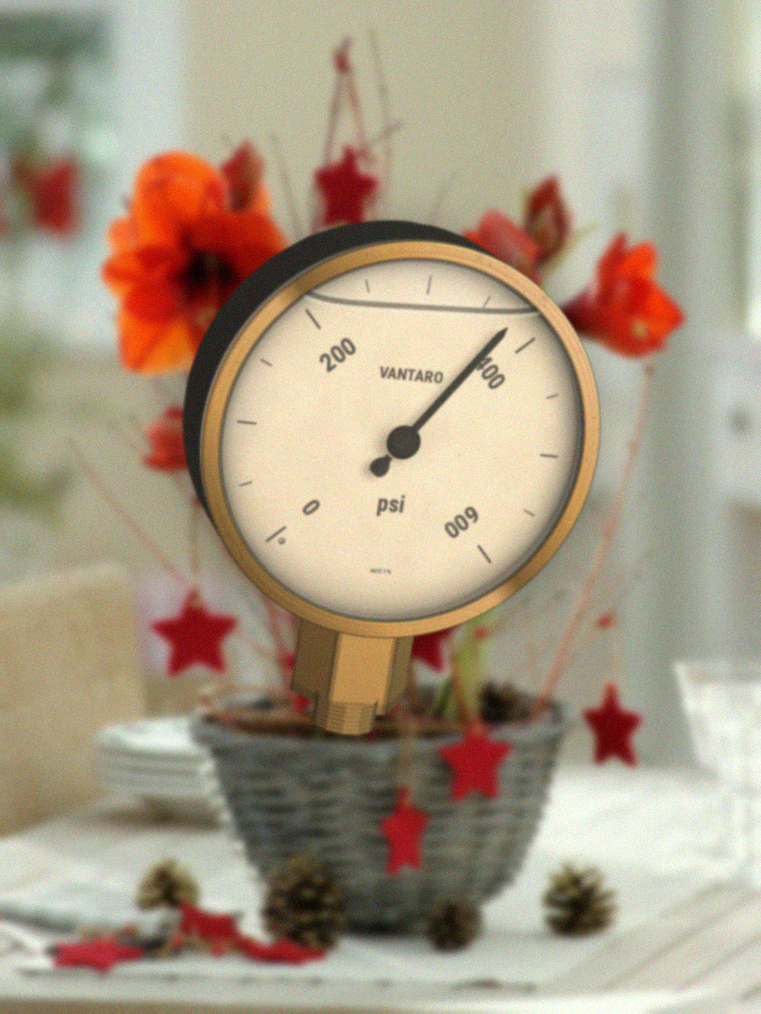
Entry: 375
